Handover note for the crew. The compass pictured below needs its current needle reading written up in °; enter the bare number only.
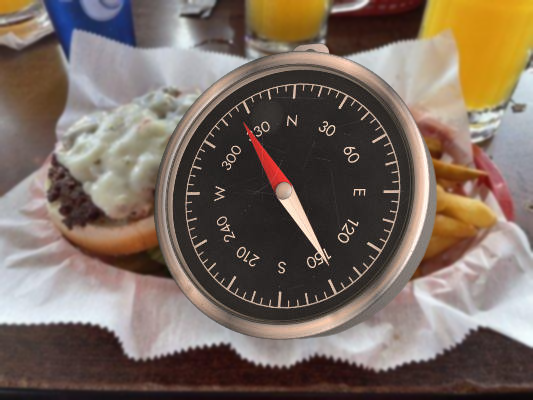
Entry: 325
